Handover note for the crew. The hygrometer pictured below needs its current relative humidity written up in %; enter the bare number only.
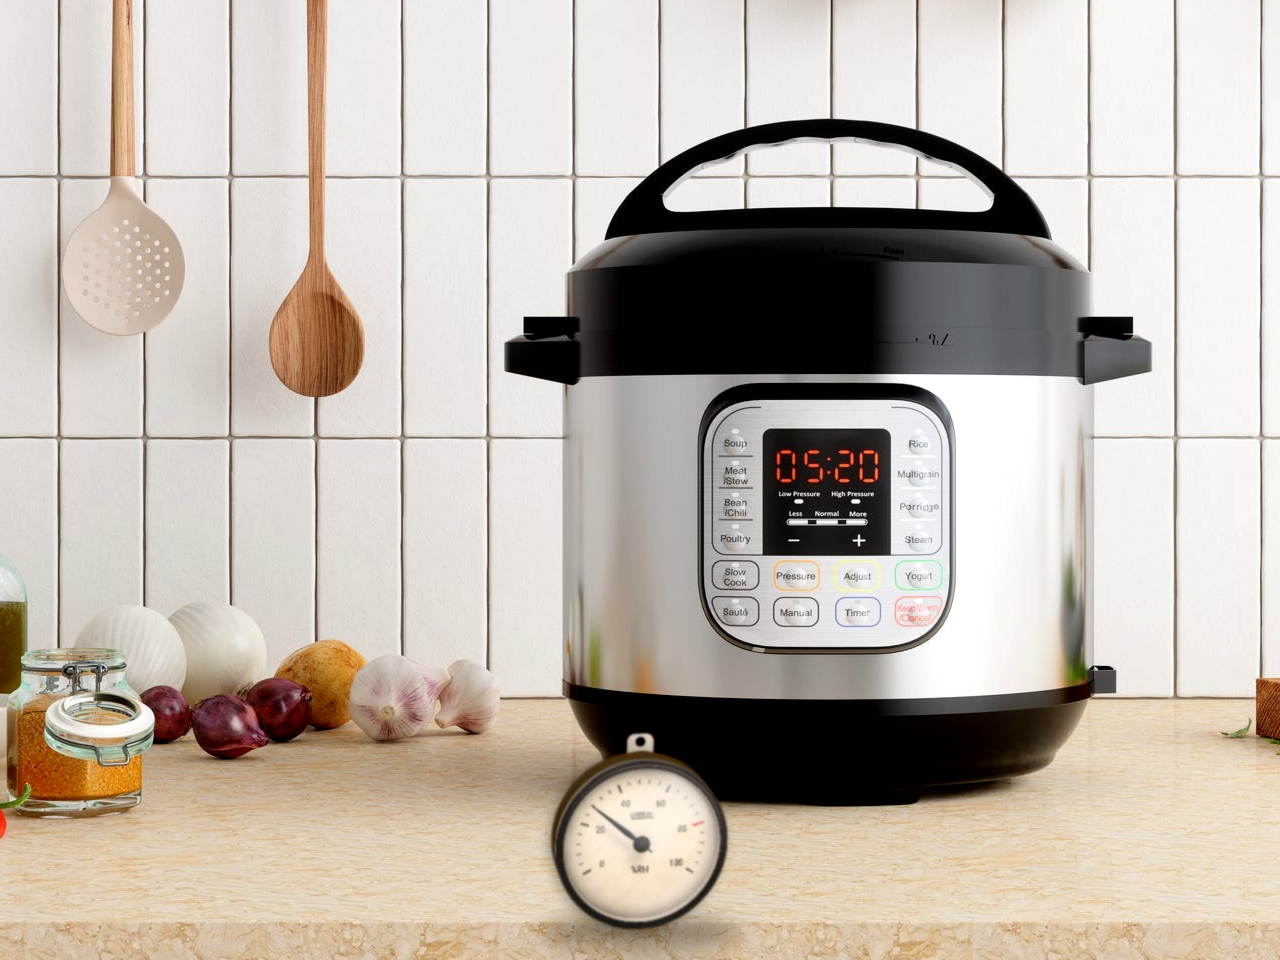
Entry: 28
